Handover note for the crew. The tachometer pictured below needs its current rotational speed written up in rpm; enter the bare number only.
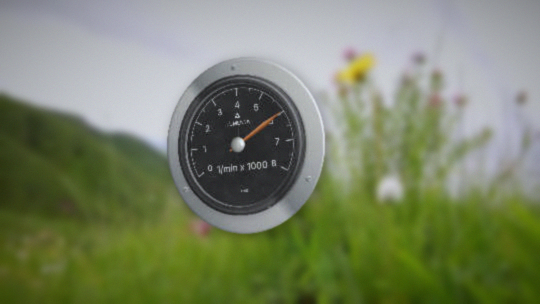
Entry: 6000
